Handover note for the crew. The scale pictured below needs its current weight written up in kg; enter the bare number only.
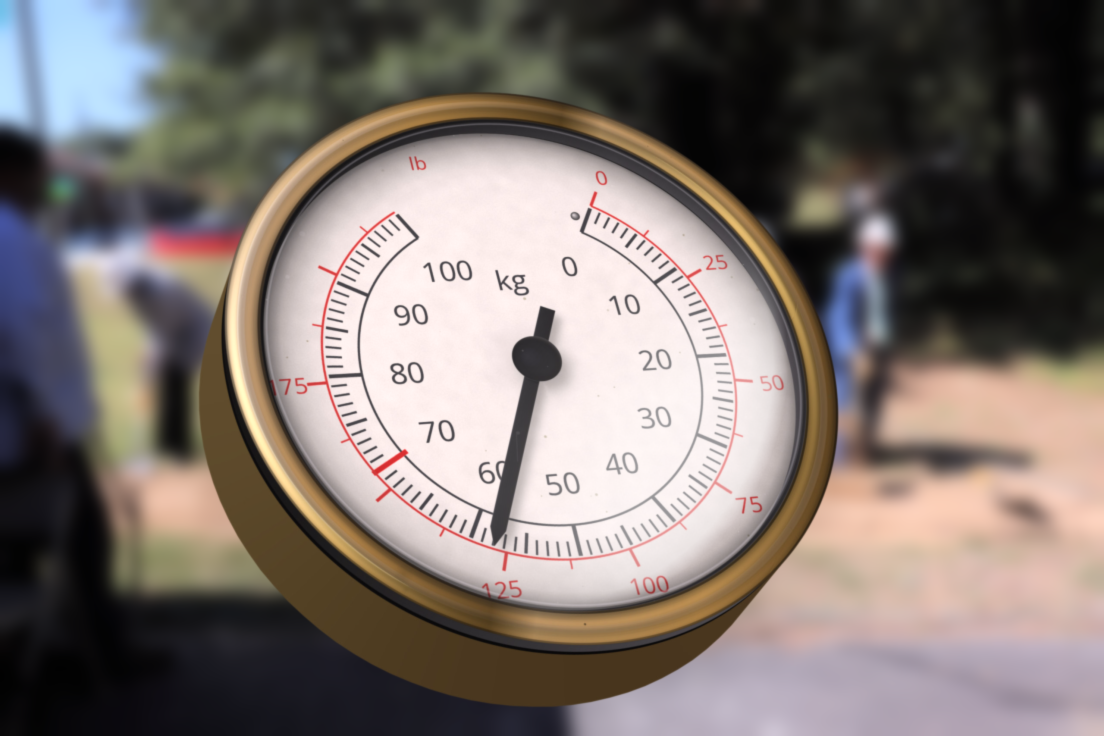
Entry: 58
